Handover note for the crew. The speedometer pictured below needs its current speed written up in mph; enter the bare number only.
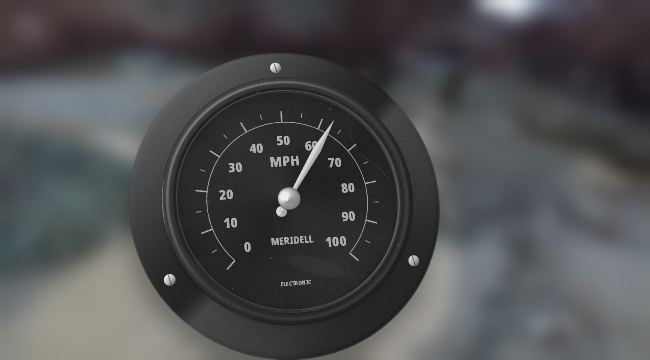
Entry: 62.5
